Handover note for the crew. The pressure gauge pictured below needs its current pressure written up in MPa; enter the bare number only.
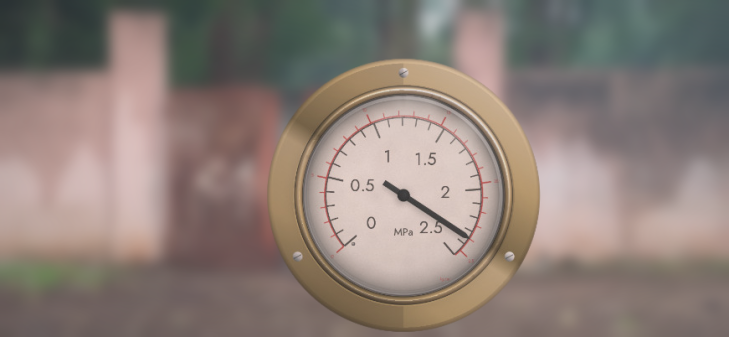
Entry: 2.35
